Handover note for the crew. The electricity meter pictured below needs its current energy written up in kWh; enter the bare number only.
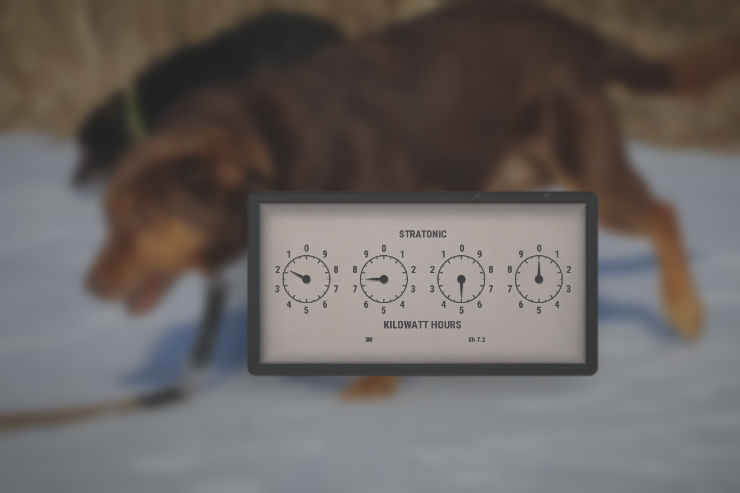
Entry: 1750
